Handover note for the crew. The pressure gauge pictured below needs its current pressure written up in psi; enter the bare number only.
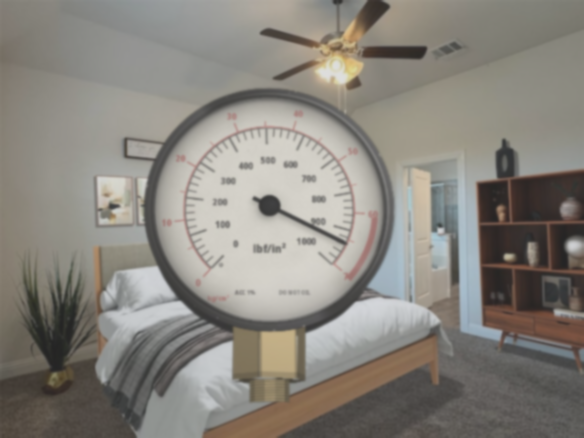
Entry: 940
